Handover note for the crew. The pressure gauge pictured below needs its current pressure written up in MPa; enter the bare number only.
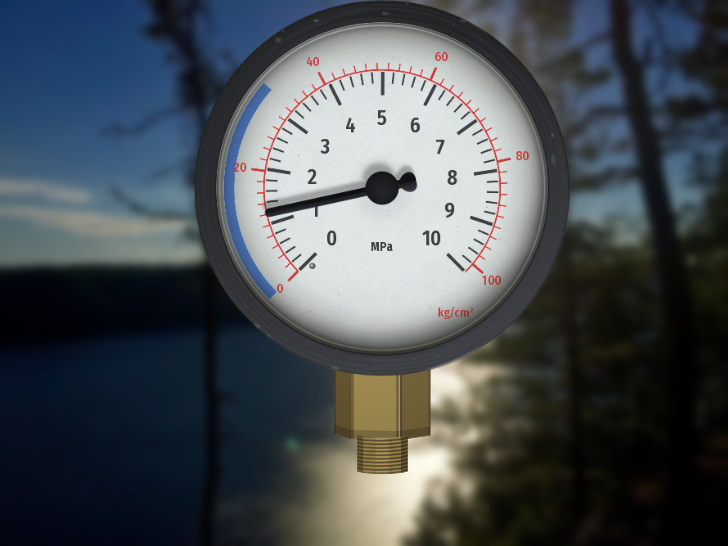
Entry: 1.2
